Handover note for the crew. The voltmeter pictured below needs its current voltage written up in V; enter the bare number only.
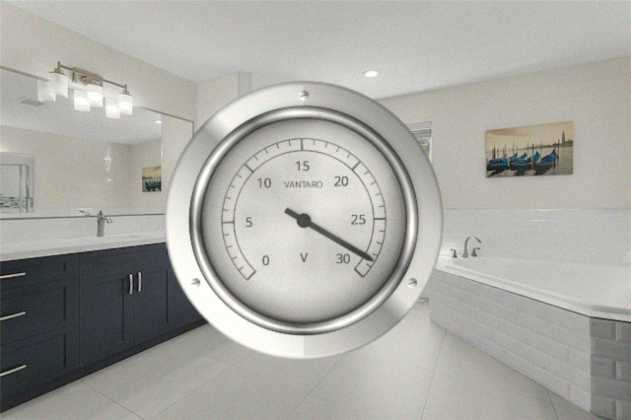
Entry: 28.5
